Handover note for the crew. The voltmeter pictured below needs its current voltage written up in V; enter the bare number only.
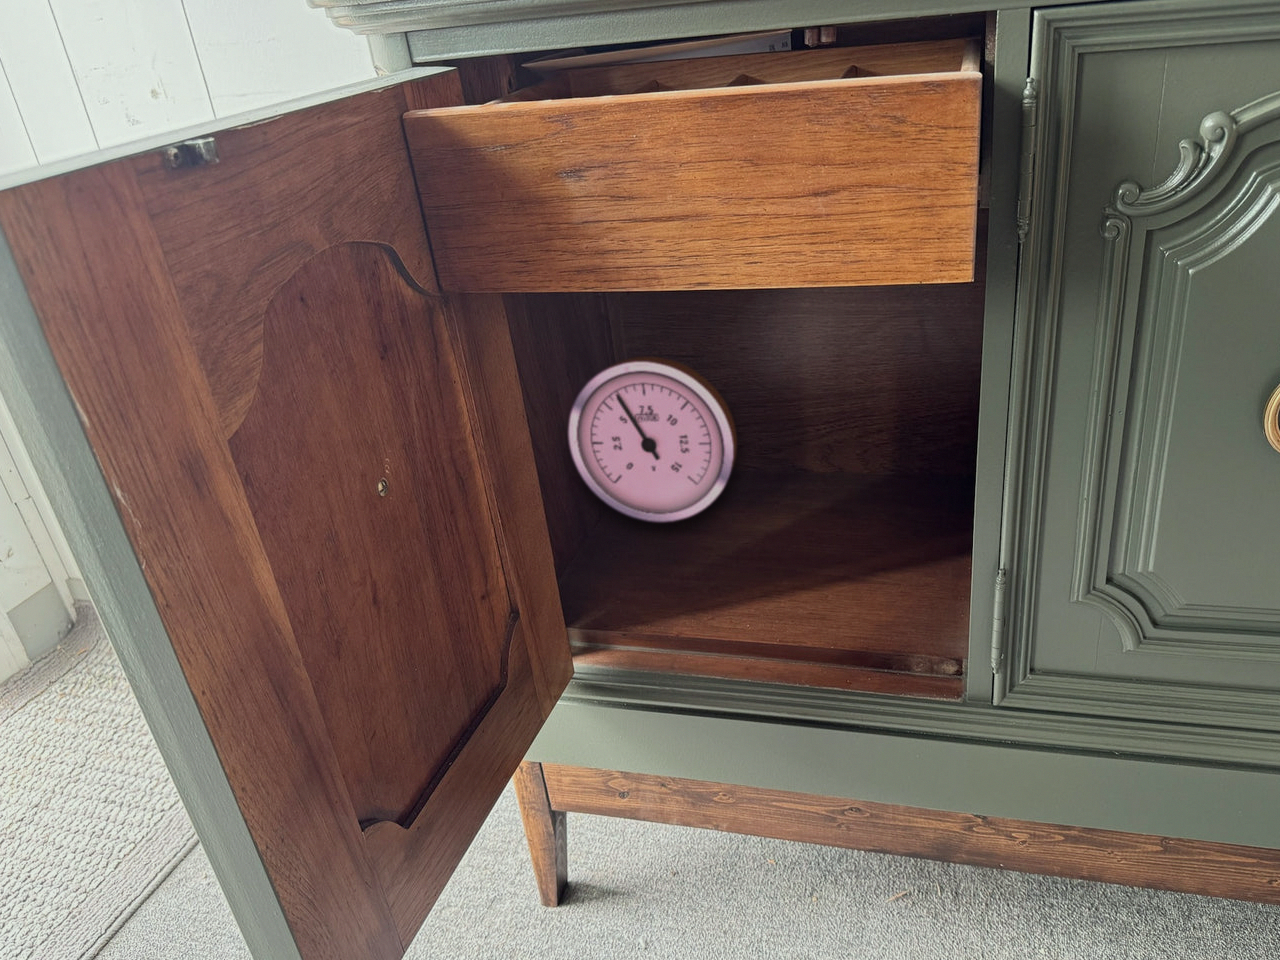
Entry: 6
